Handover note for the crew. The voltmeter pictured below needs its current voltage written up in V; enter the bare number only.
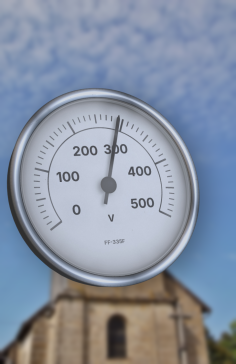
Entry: 290
